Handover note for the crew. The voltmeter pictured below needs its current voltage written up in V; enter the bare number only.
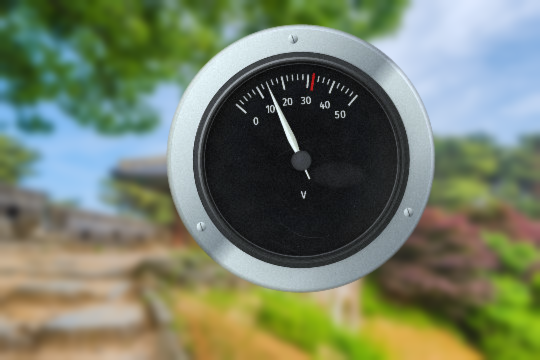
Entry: 14
